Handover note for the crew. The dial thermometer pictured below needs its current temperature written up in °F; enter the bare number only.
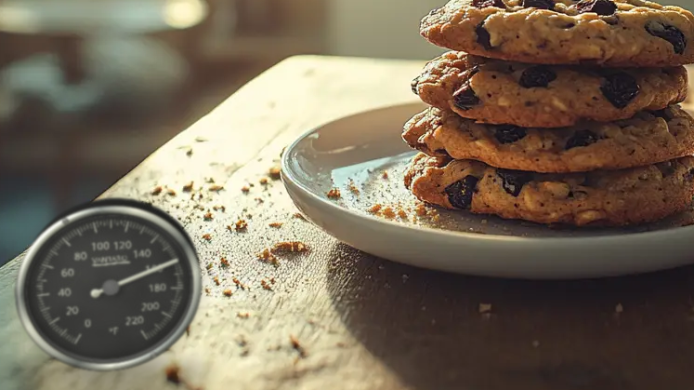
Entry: 160
